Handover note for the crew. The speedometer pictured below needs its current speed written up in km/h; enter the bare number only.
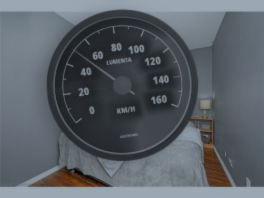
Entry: 50
